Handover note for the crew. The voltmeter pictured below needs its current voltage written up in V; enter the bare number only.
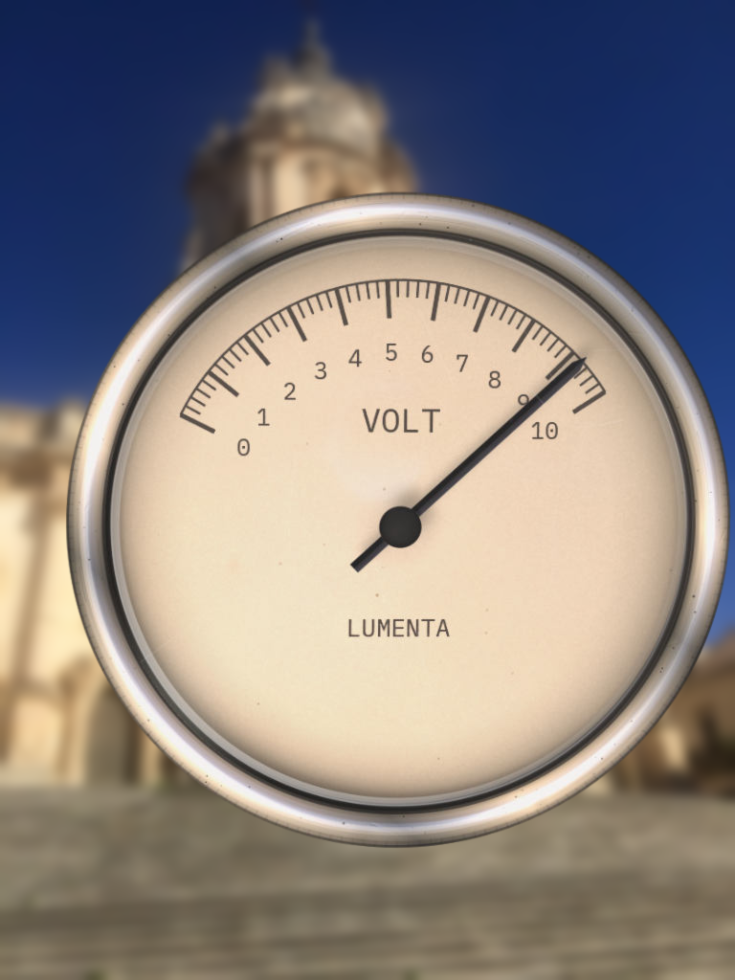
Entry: 9.2
